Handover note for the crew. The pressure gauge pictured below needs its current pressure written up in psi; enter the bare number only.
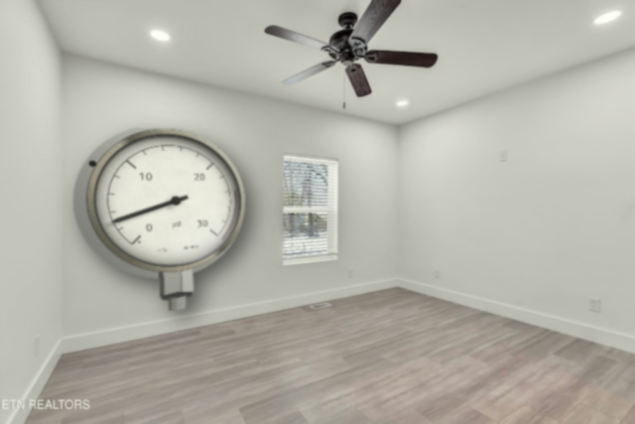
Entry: 3
